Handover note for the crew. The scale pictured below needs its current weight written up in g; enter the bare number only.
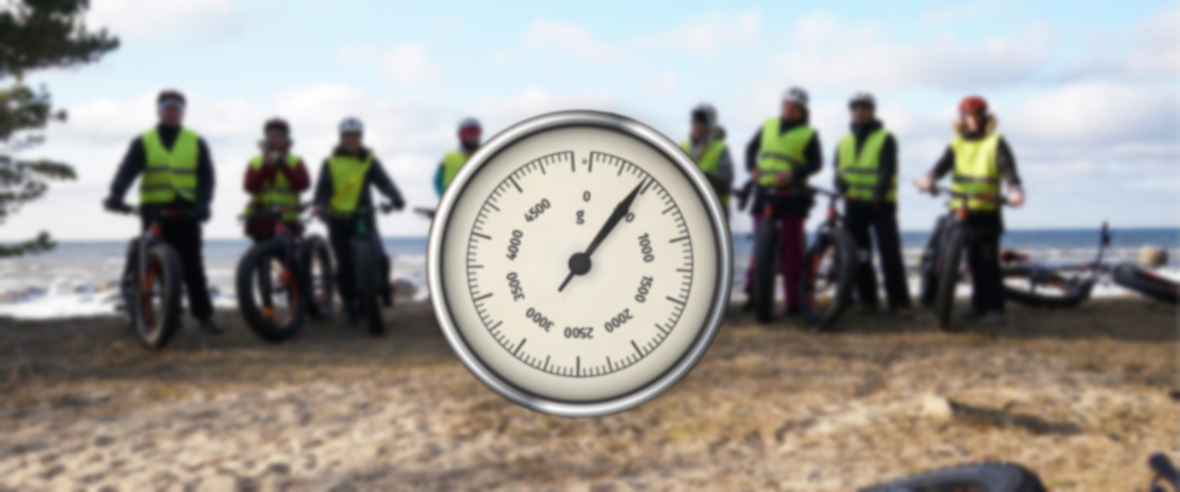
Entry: 450
